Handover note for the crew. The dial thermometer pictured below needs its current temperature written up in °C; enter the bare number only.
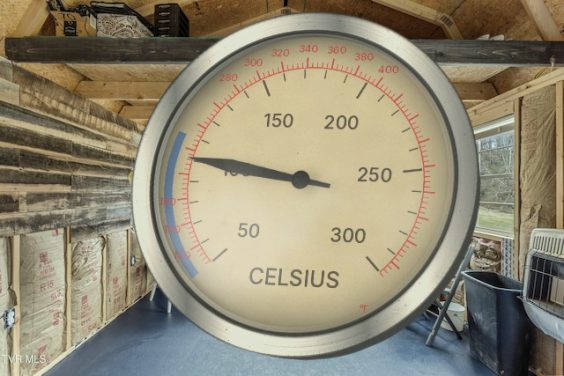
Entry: 100
